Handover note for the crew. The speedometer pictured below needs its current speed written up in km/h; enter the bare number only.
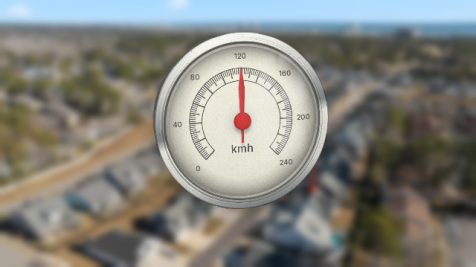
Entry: 120
